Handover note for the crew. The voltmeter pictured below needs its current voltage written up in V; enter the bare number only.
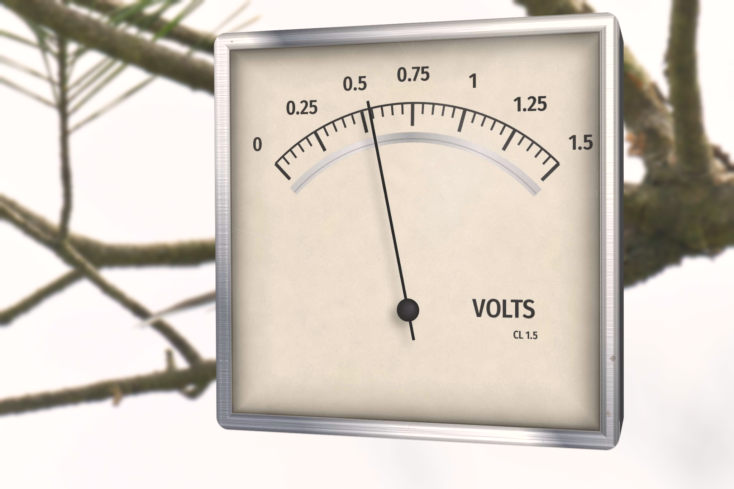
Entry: 0.55
